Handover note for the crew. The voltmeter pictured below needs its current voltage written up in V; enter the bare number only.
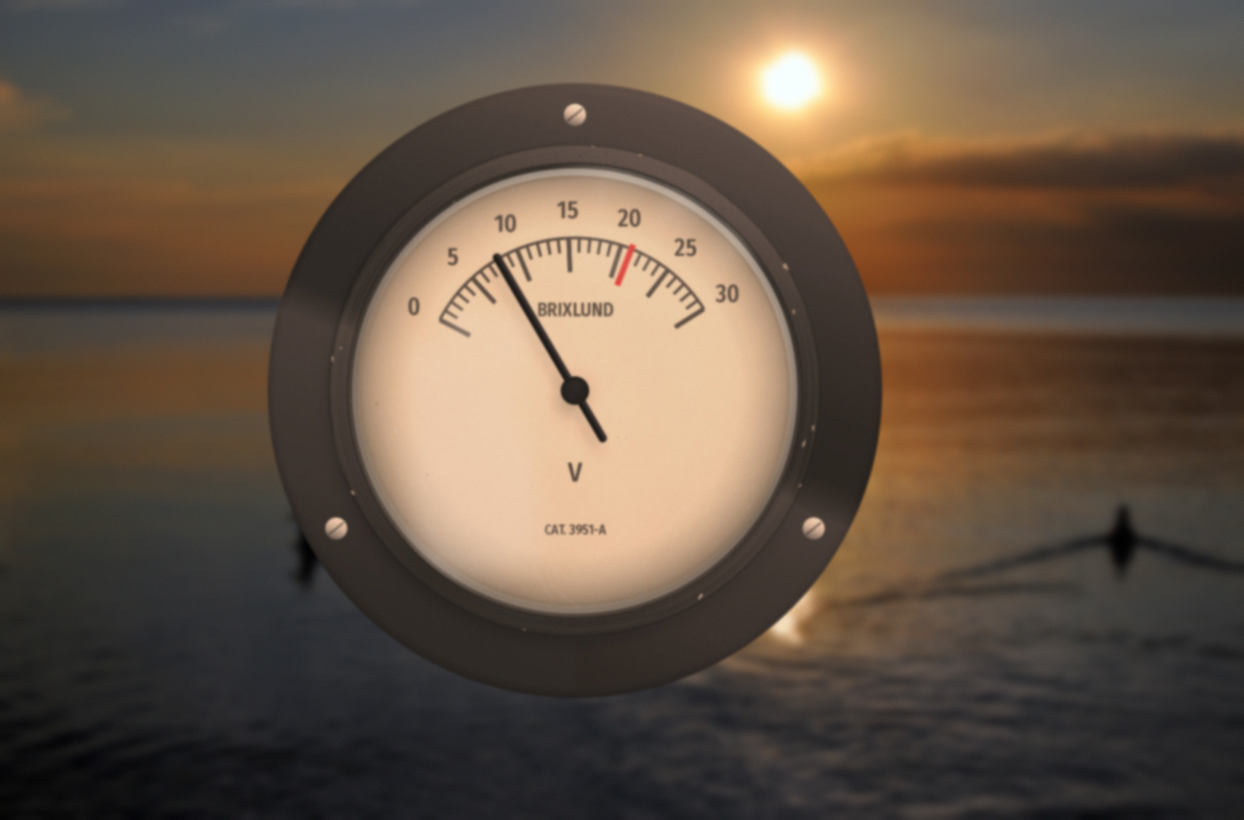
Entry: 8
